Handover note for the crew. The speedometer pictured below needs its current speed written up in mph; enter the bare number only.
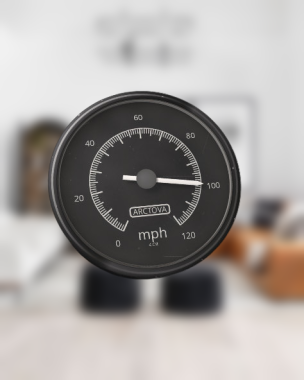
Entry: 100
